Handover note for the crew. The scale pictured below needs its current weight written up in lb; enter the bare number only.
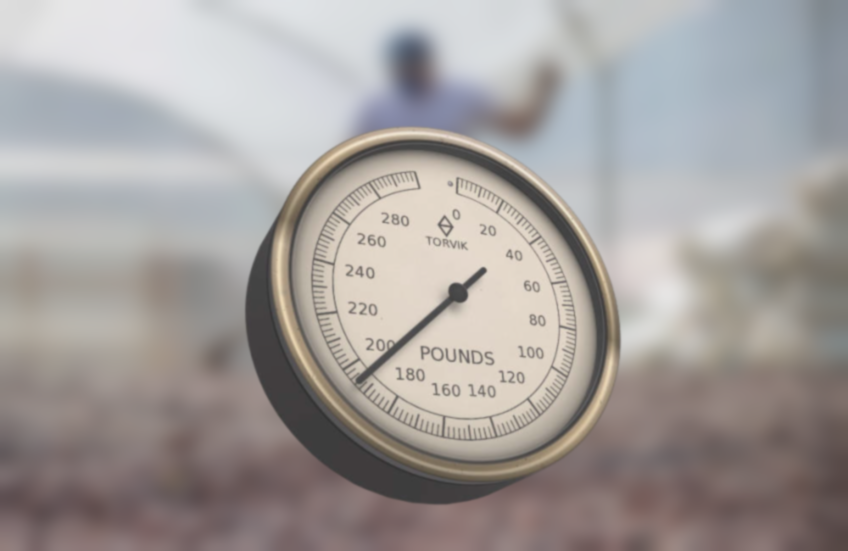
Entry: 194
